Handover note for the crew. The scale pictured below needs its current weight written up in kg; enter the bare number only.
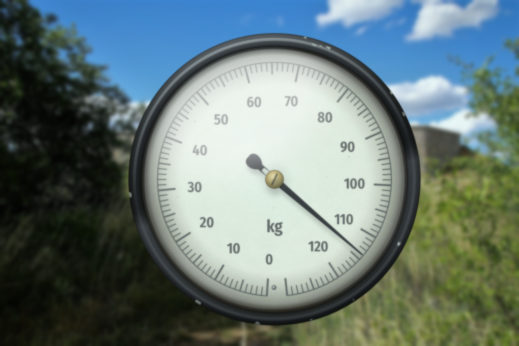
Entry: 114
